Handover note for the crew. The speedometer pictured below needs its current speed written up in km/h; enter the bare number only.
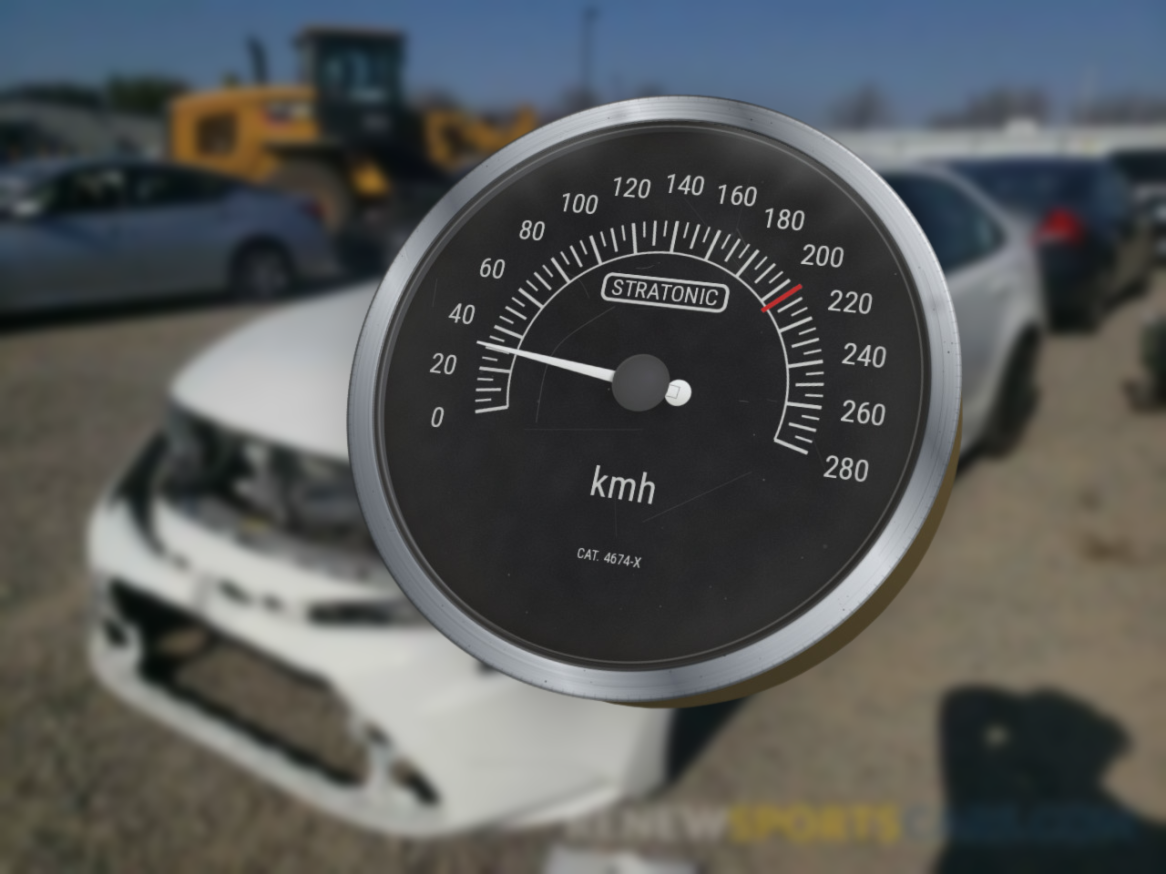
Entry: 30
